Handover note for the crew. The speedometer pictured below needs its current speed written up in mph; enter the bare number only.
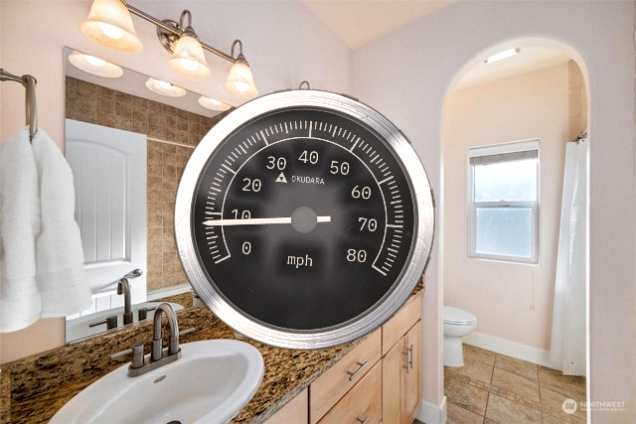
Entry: 8
